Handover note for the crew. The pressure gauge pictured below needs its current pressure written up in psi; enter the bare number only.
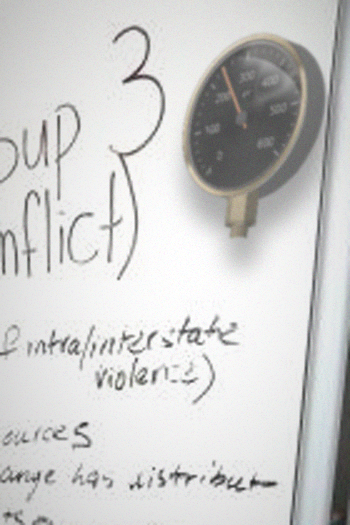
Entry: 240
